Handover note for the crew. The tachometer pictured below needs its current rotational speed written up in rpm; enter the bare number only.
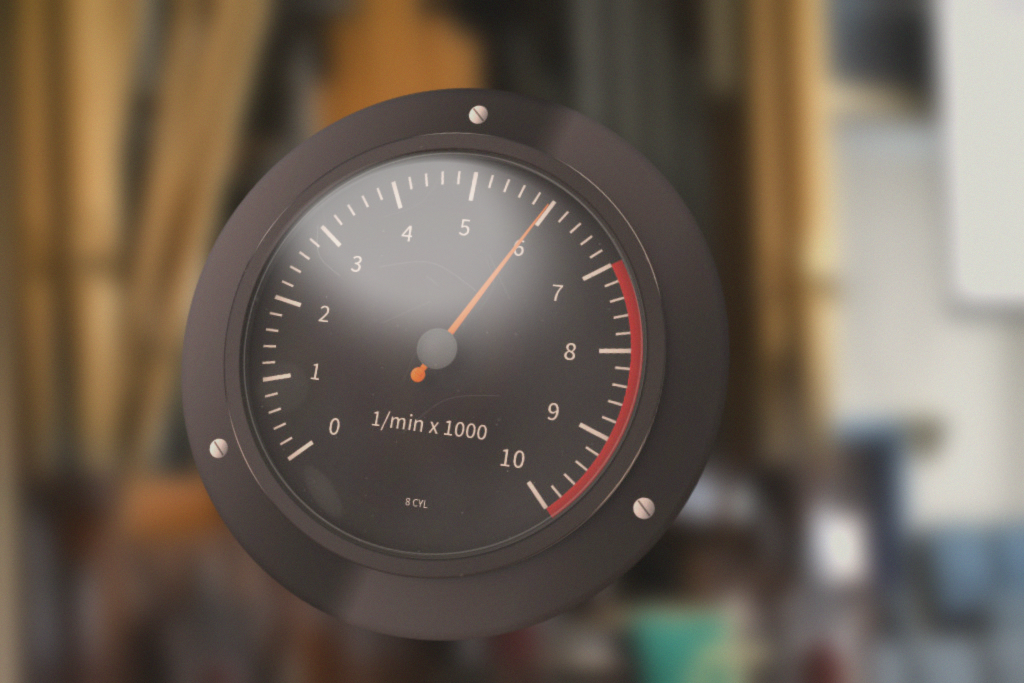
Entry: 6000
